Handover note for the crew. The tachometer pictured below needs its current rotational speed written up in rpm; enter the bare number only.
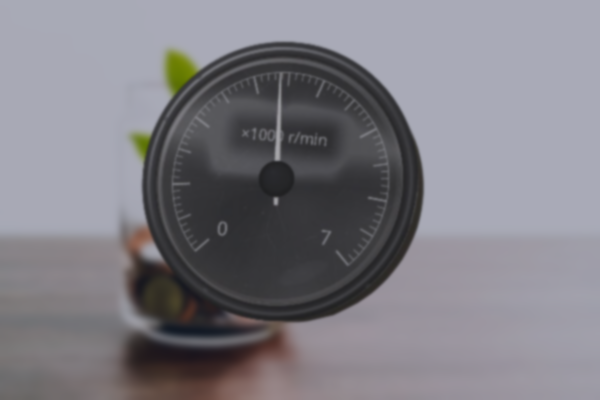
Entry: 3400
